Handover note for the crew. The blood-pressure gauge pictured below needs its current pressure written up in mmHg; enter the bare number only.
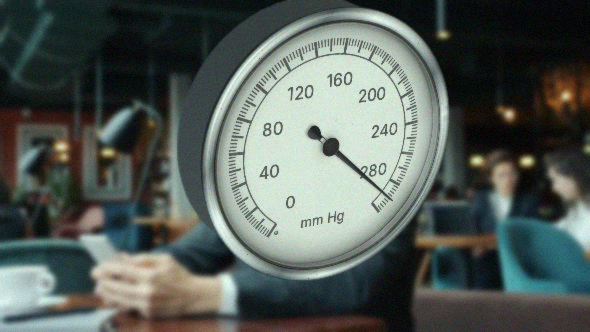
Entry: 290
